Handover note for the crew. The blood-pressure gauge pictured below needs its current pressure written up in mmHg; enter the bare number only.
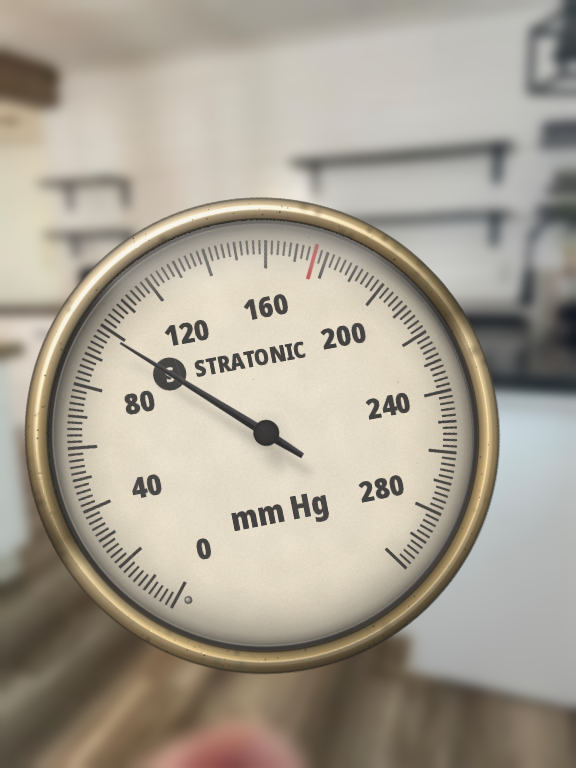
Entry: 98
